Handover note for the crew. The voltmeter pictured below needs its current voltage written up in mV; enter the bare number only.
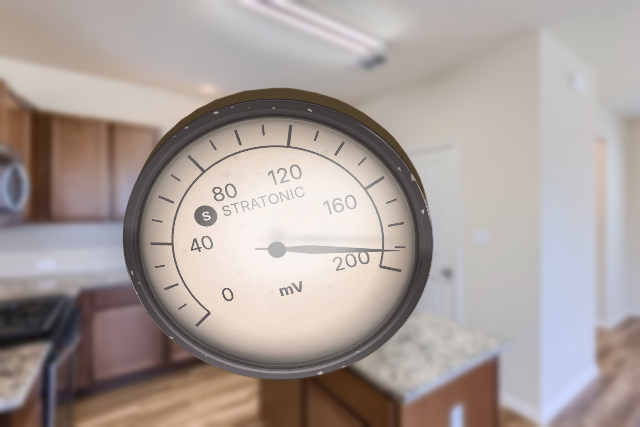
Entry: 190
